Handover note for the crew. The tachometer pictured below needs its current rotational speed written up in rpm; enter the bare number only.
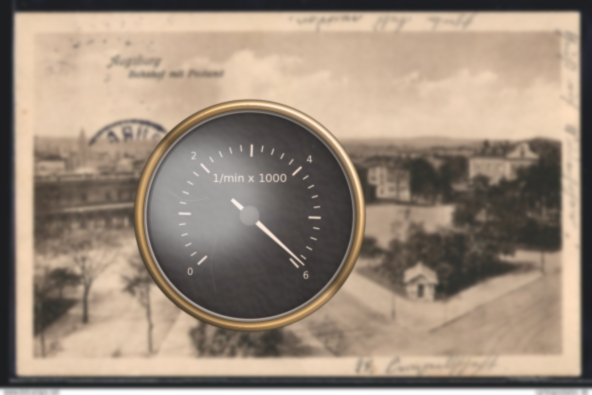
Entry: 5900
